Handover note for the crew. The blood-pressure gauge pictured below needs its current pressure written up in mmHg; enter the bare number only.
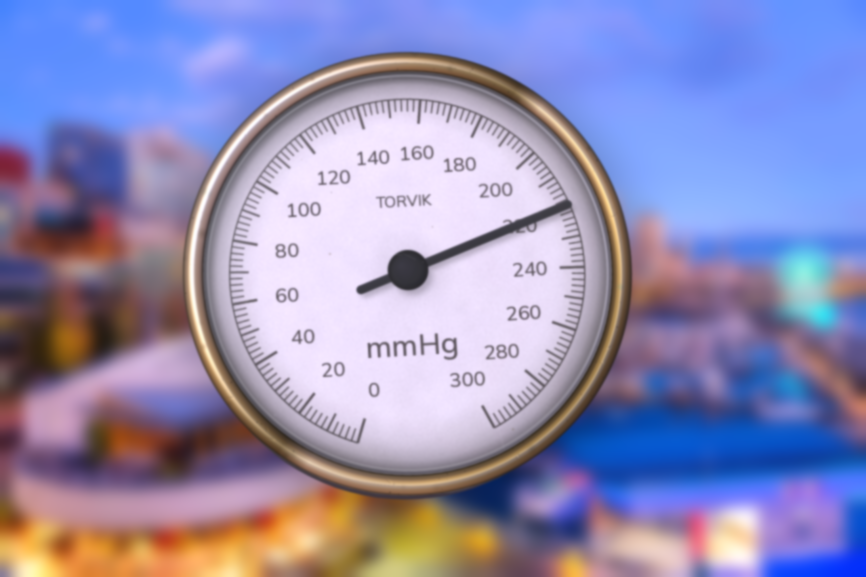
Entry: 220
